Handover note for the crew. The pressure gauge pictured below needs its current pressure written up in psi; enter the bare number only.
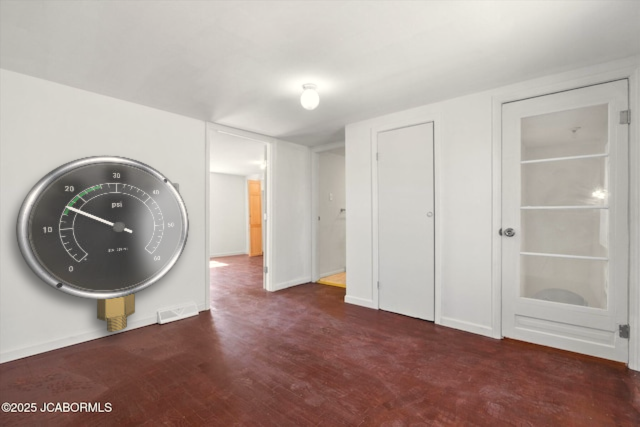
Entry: 16
